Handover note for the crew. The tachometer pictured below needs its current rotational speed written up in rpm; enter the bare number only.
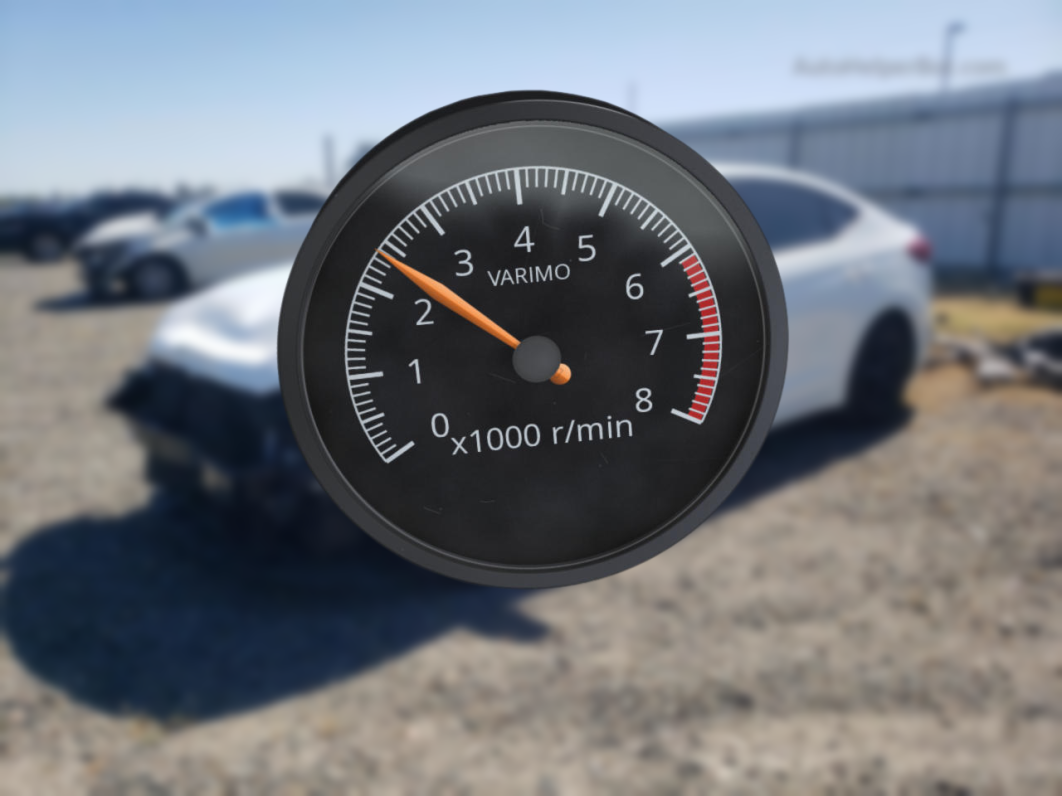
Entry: 2400
